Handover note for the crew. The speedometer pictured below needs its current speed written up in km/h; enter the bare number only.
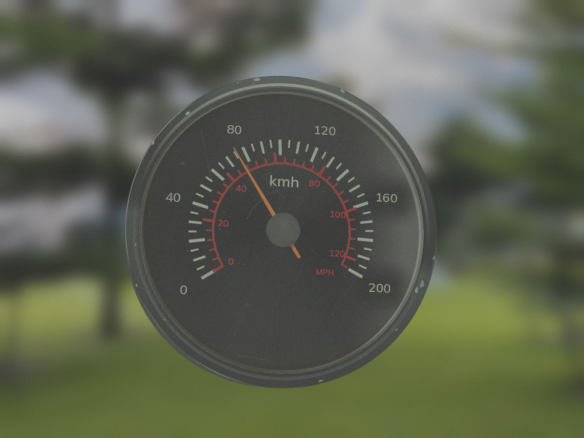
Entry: 75
